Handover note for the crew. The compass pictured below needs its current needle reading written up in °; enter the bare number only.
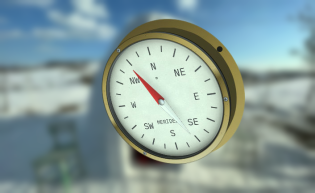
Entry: 330
